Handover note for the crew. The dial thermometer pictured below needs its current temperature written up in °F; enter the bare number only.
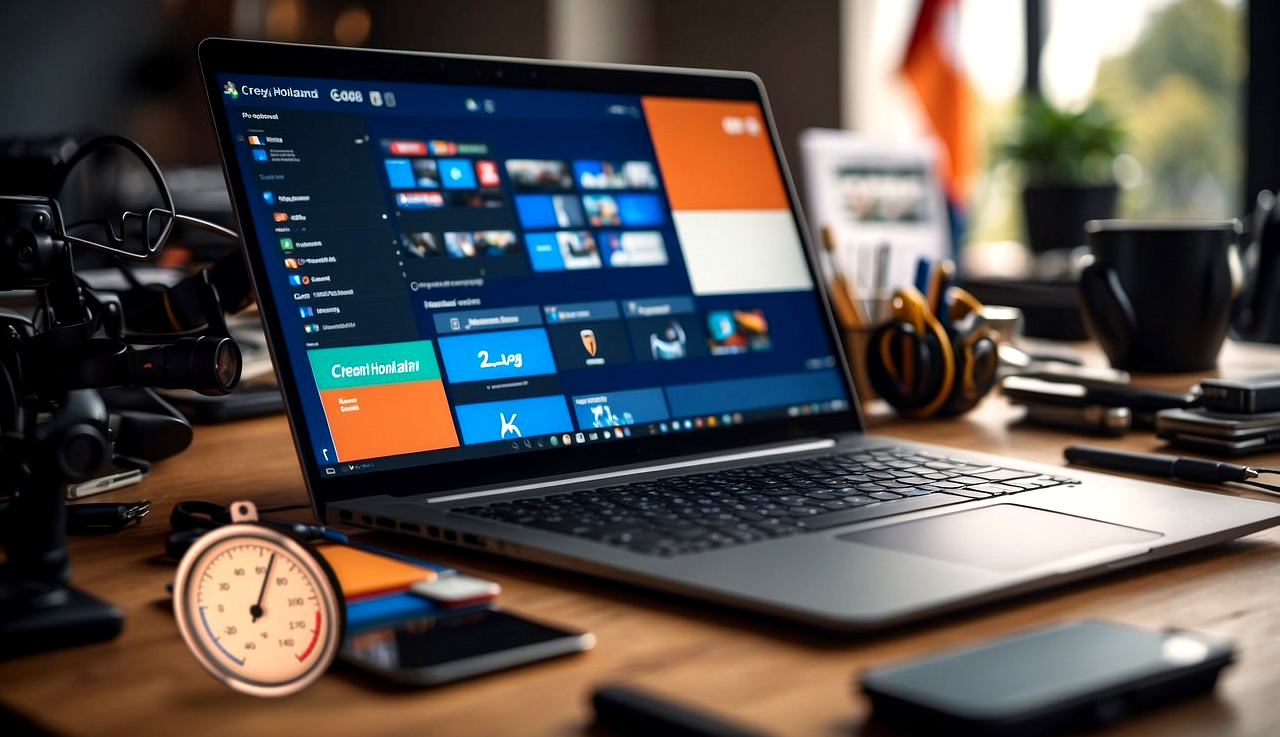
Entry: 68
